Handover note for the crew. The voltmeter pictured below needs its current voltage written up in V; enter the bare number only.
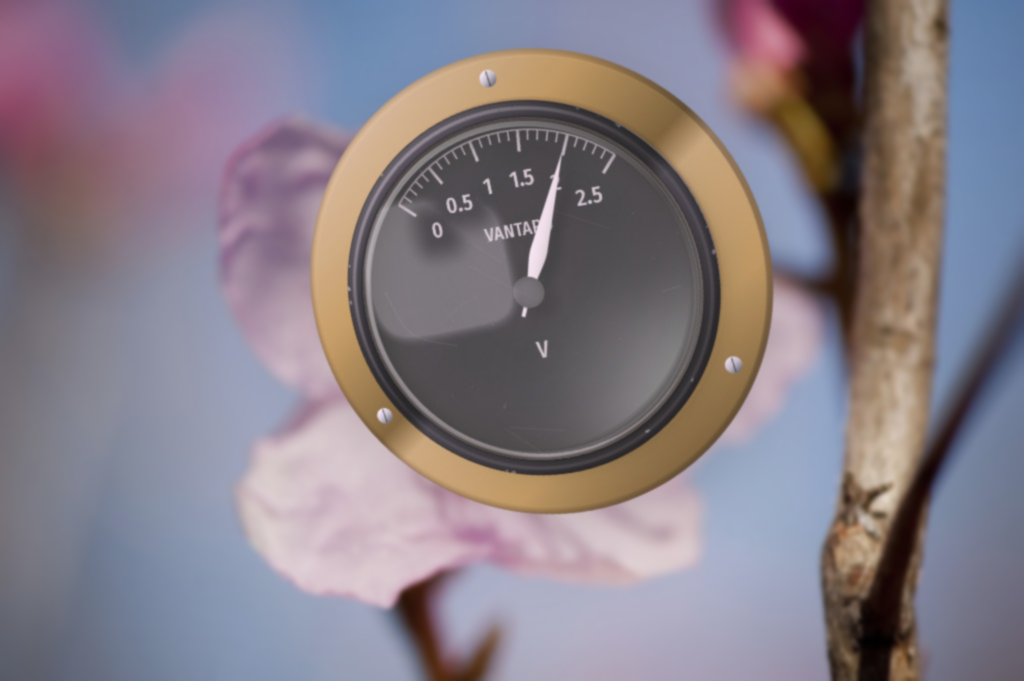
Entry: 2
